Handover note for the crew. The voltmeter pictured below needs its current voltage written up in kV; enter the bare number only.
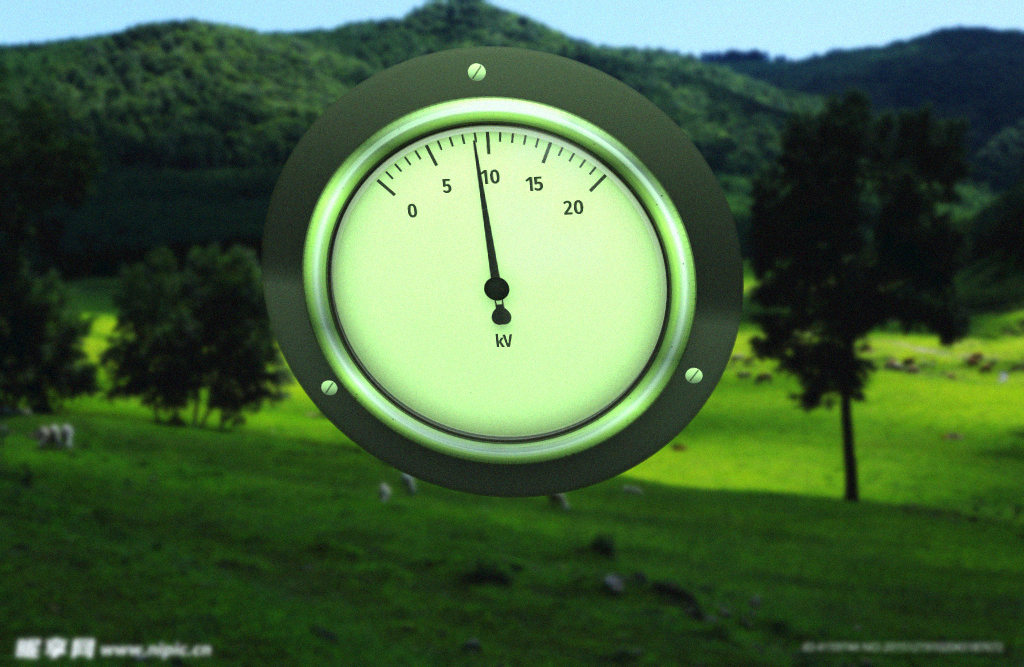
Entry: 9
